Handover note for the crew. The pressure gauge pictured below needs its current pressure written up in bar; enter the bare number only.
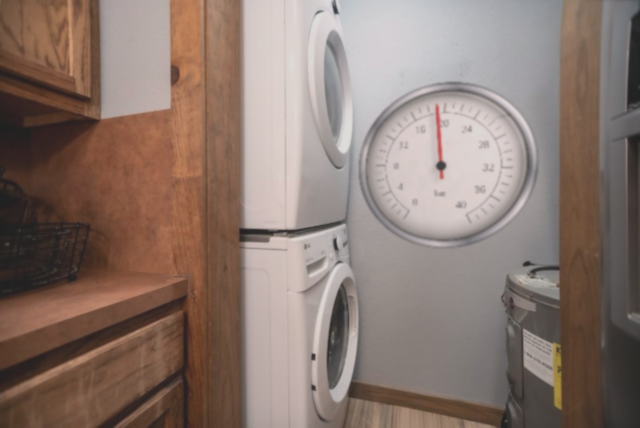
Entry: 19
